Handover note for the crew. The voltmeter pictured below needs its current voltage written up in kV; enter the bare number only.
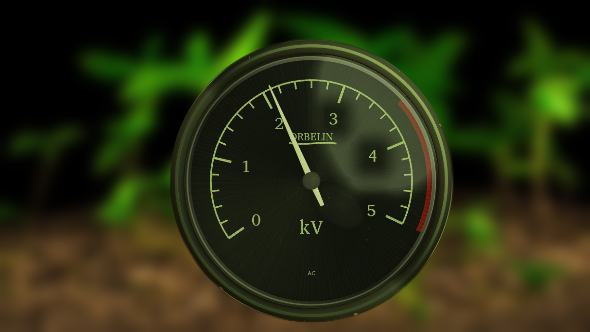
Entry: 2.1
